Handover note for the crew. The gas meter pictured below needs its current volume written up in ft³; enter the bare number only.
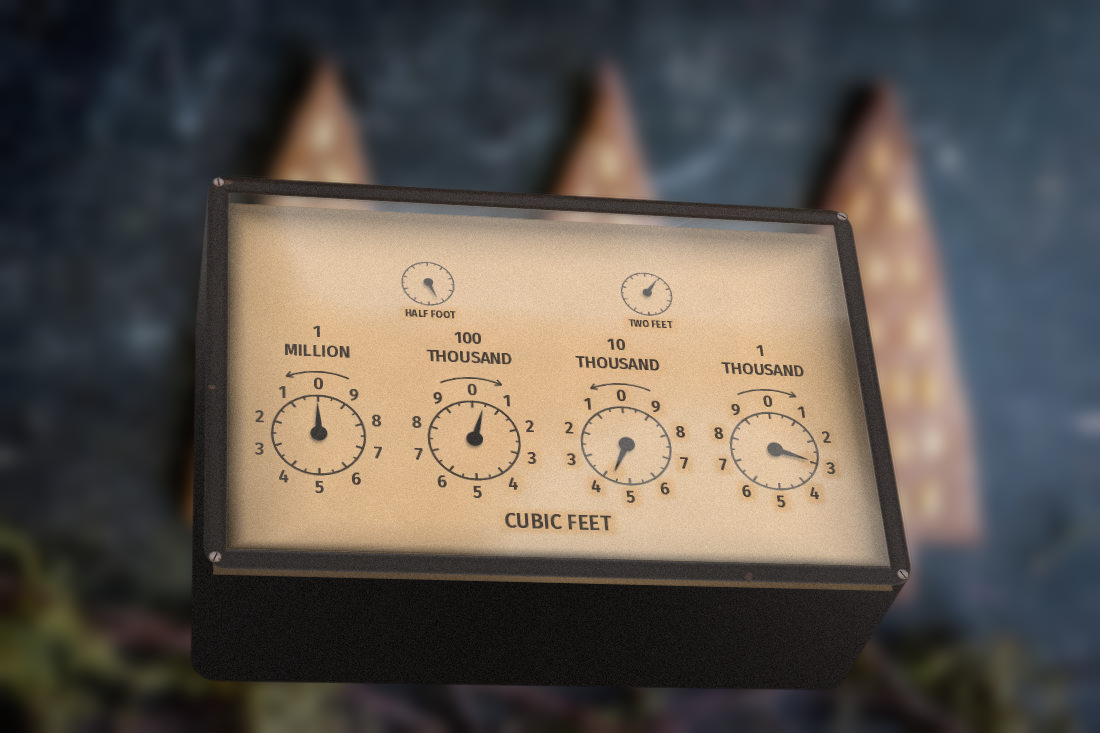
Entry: 4300
